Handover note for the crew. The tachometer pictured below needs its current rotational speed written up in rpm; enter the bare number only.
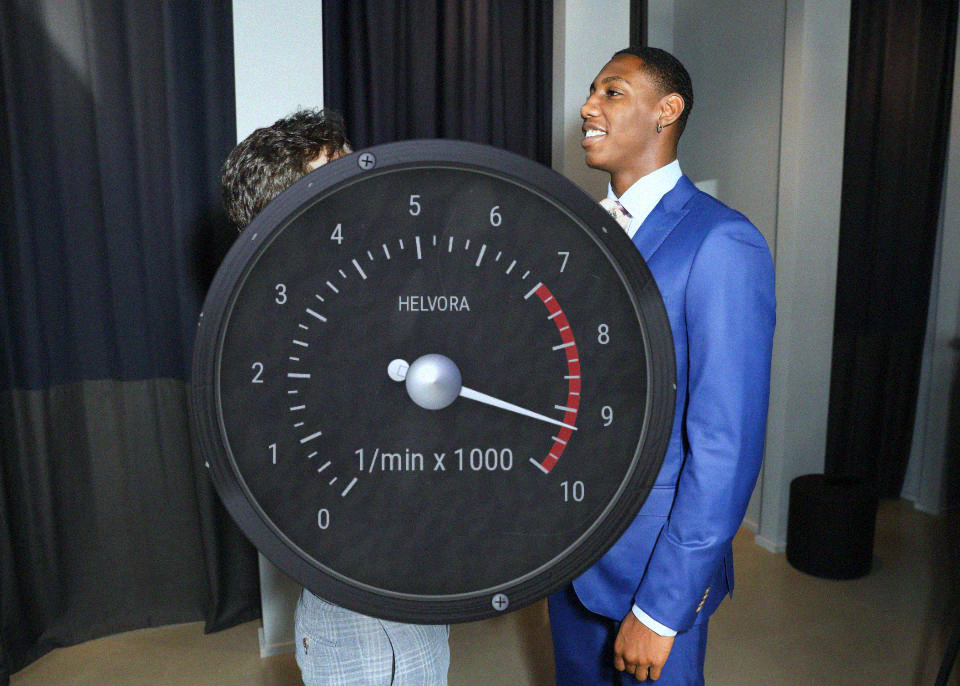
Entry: 9250
